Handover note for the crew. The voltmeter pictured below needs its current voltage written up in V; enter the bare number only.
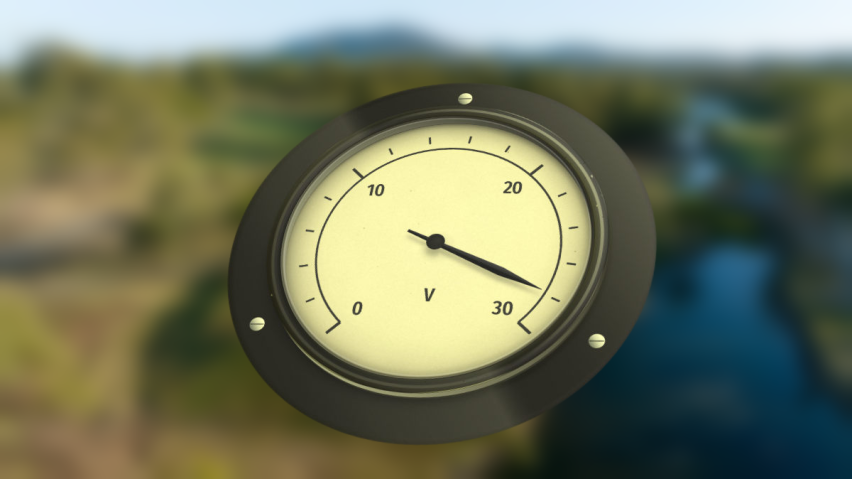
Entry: 28
